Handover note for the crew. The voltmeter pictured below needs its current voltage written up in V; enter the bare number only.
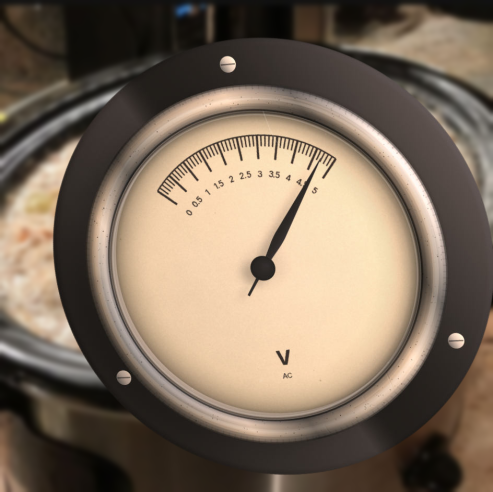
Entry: 4.7
